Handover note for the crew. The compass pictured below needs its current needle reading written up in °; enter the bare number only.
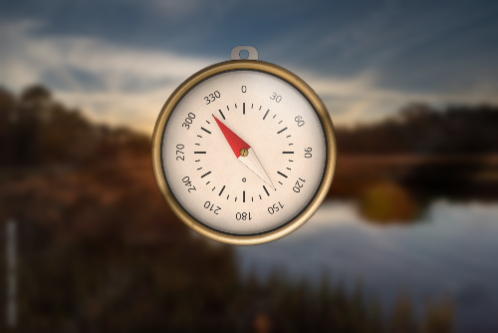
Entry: 320
